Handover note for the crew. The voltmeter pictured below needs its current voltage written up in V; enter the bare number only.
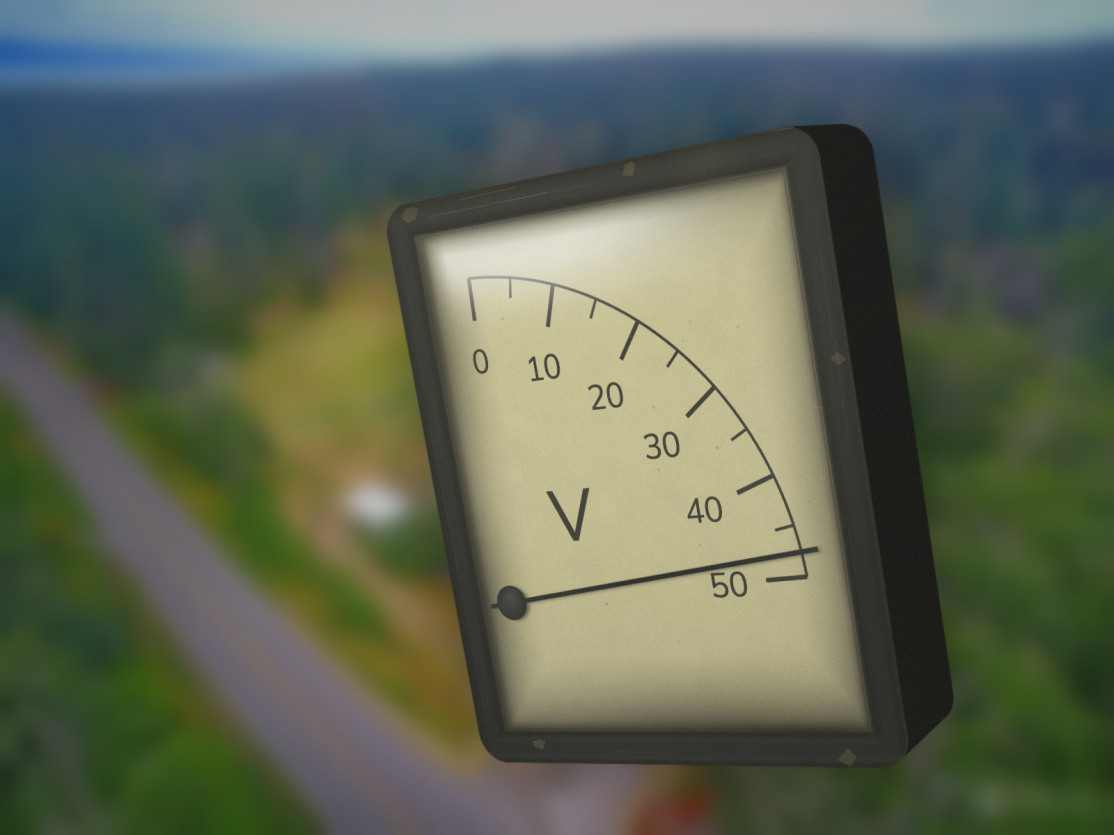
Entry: 47.5
